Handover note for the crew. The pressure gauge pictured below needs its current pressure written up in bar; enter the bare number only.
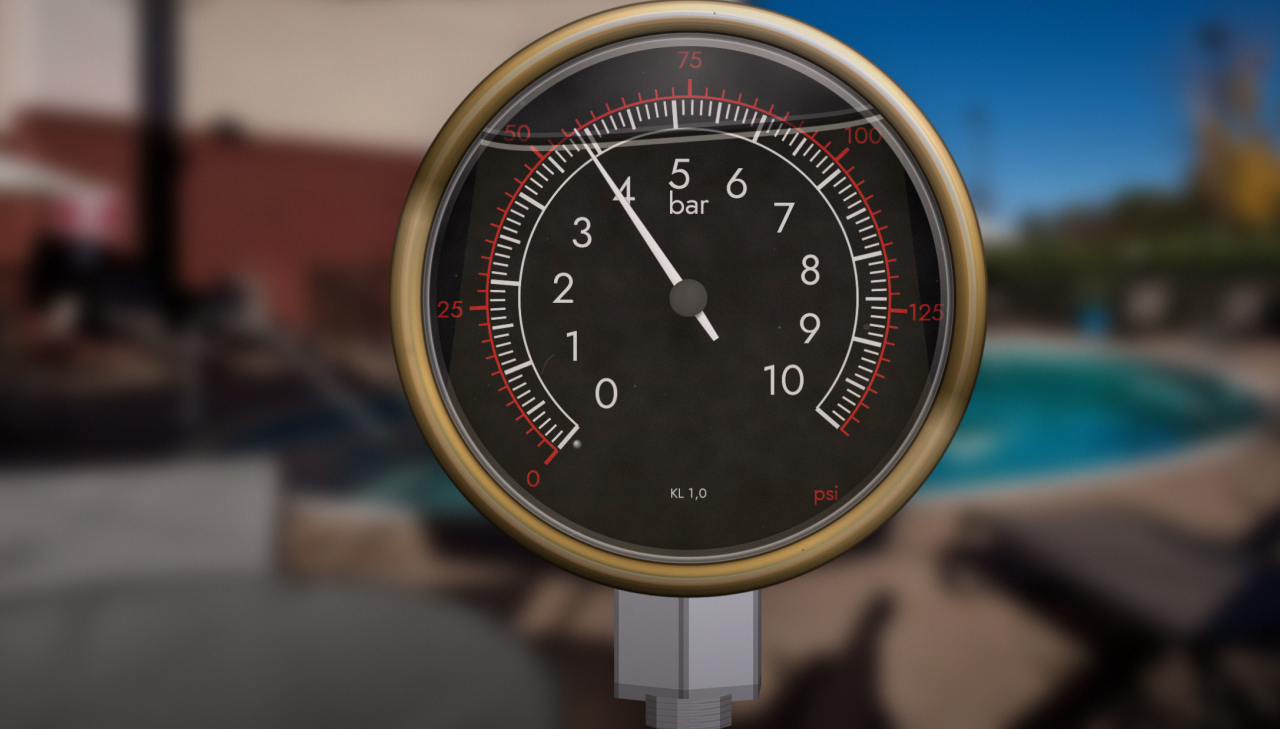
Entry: 3.9
